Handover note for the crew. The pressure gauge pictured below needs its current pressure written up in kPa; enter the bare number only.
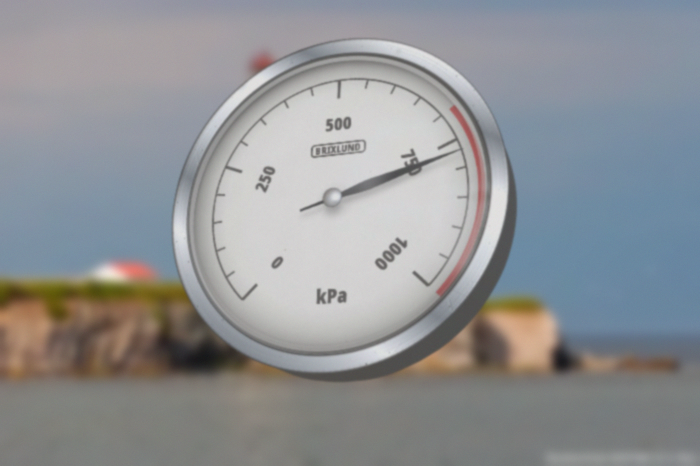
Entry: 775
